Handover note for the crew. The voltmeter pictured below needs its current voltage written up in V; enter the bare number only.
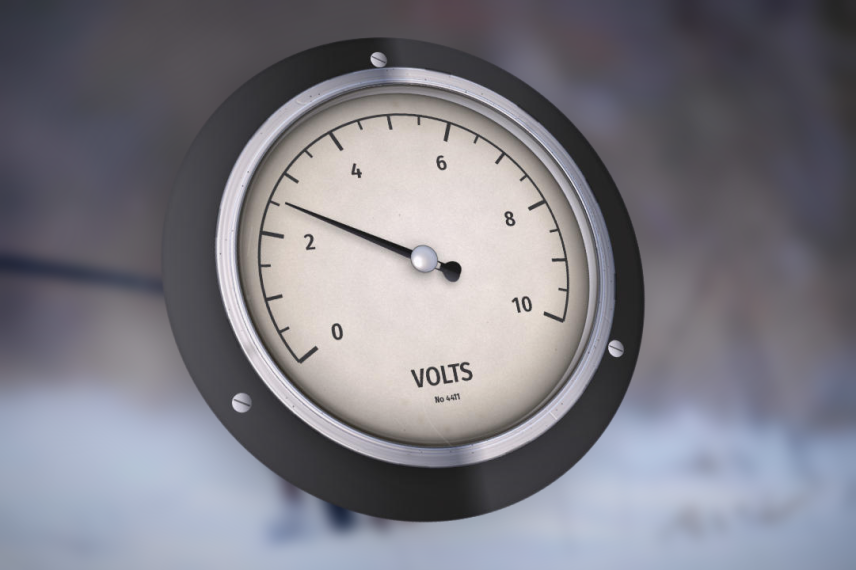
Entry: 2.5
